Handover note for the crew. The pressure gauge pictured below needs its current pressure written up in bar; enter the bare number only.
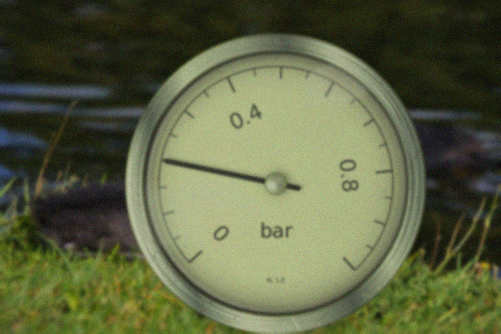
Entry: 0.2
